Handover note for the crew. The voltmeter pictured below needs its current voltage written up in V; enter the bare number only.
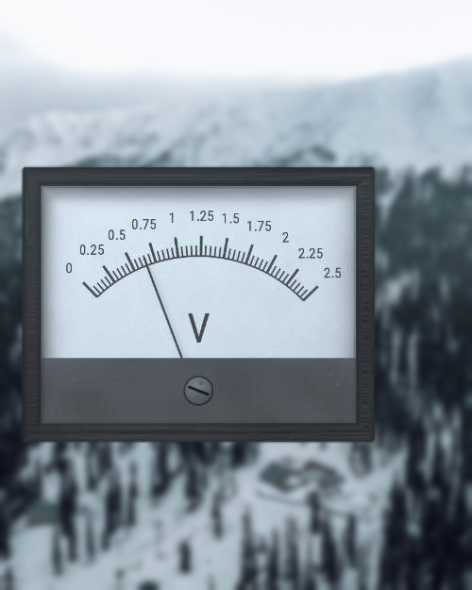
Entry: 0.65
